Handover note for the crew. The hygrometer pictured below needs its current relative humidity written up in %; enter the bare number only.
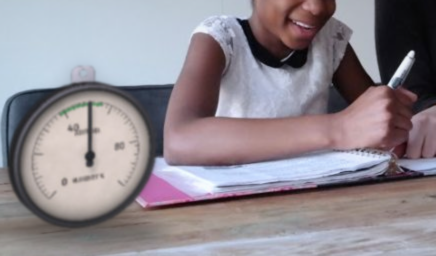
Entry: 50
